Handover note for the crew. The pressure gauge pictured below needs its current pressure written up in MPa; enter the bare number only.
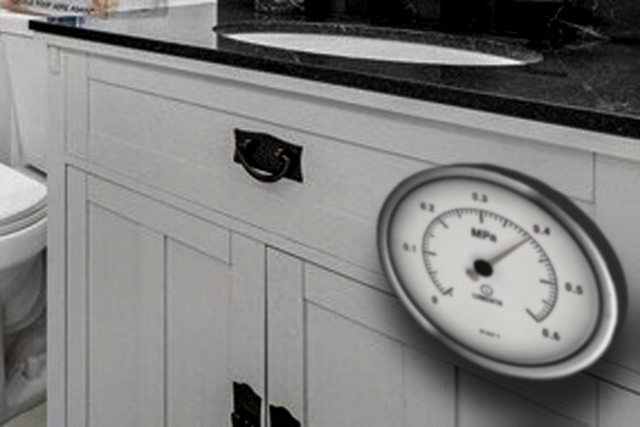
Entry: 0.4
